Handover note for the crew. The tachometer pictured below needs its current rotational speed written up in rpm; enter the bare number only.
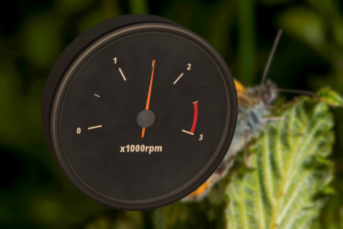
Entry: 1500
